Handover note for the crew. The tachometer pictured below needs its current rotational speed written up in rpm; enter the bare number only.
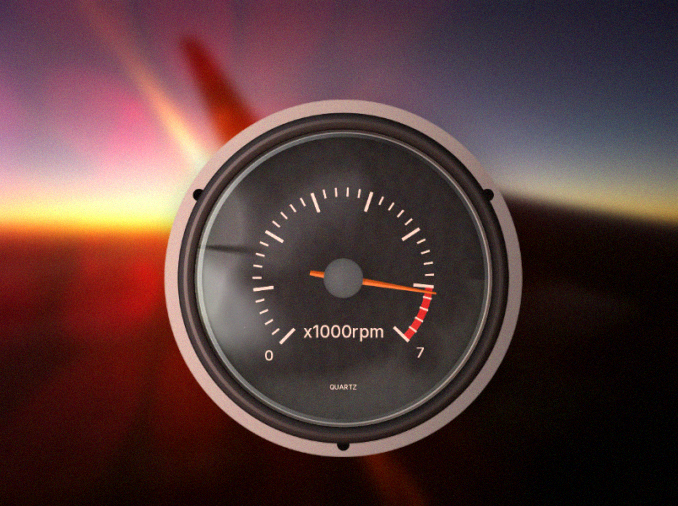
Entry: 6100
